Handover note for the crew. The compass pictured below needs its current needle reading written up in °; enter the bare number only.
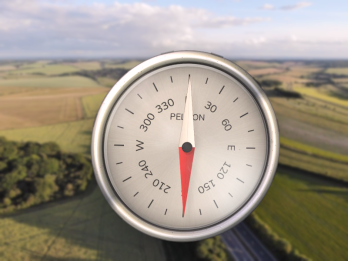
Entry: 180
